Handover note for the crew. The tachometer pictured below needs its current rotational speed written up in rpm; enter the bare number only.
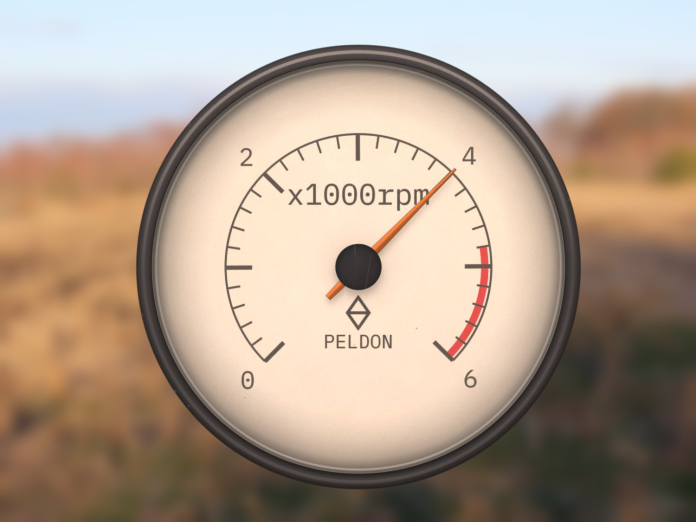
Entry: 4000
